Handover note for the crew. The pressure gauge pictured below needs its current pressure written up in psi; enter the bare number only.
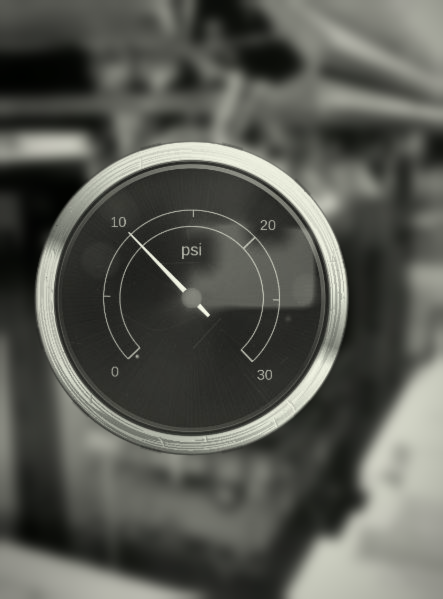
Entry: 10
